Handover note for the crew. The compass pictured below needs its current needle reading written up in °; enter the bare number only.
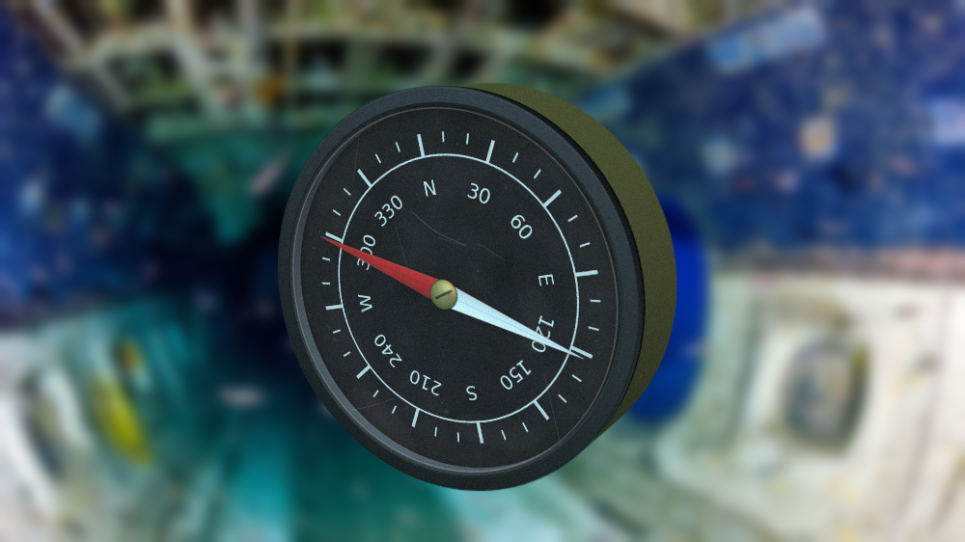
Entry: 300
